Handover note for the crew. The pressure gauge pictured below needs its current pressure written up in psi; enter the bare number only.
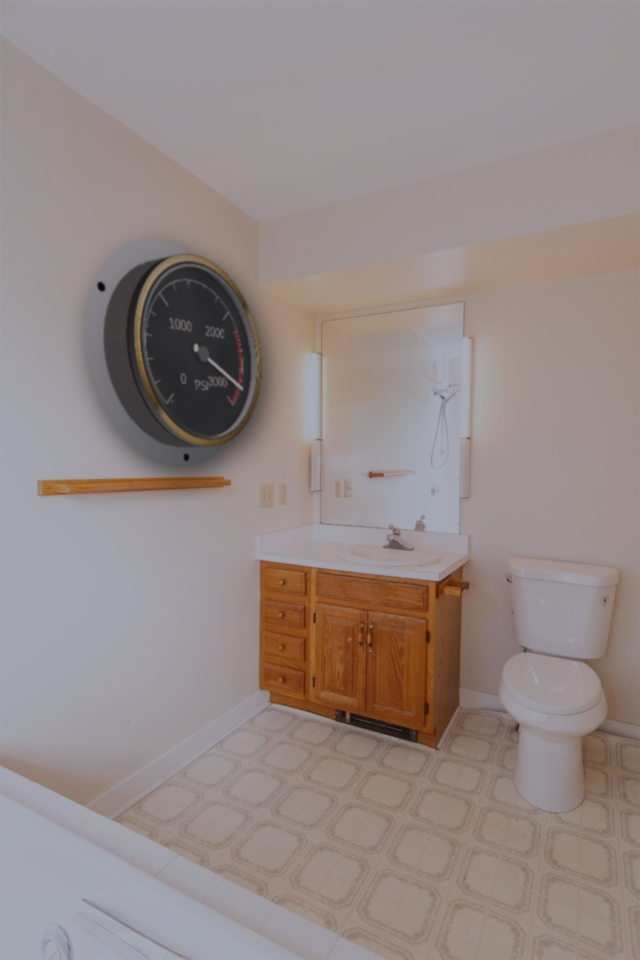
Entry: 2800
